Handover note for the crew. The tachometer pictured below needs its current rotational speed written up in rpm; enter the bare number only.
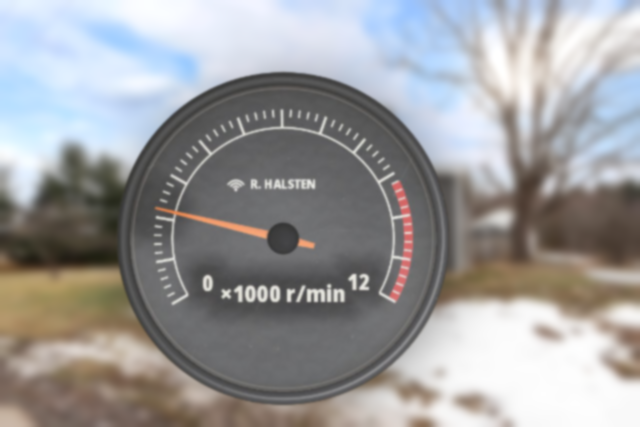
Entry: 2200
